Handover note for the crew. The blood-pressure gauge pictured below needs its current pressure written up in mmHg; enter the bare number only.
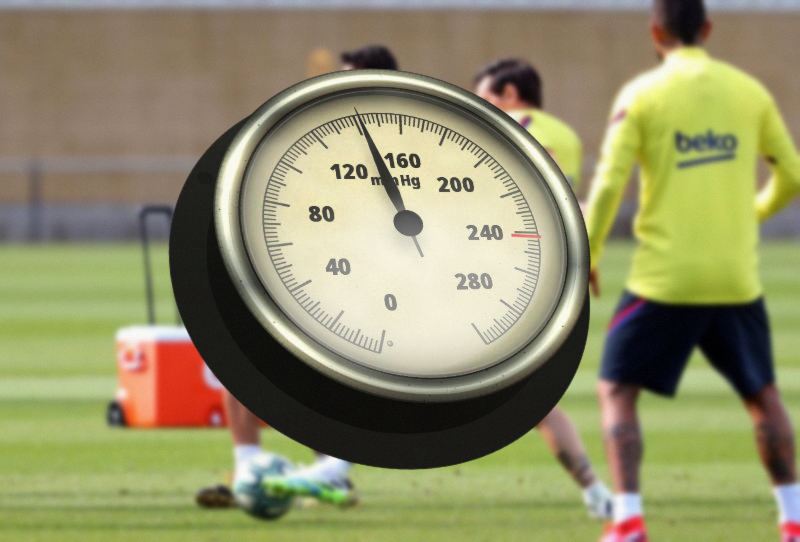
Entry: 140
